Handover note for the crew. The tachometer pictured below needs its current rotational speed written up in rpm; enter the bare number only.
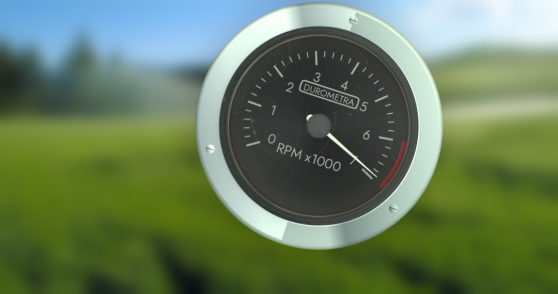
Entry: 6900
